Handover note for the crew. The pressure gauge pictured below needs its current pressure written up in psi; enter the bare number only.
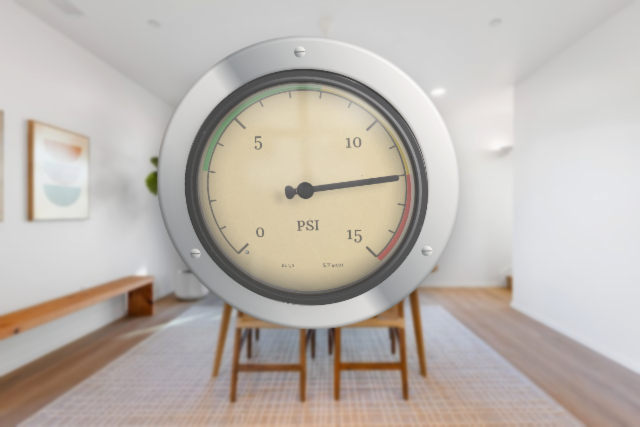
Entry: 12
